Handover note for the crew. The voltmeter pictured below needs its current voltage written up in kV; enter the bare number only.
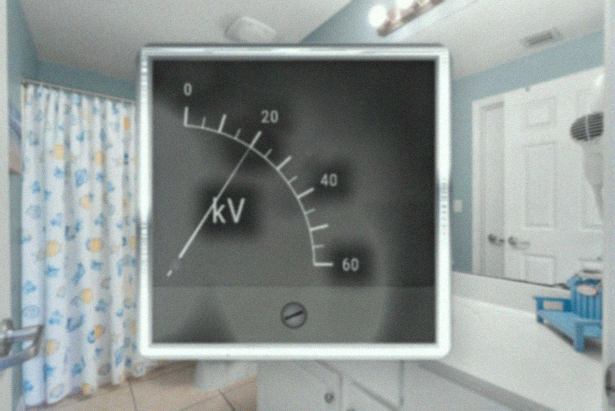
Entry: 20
